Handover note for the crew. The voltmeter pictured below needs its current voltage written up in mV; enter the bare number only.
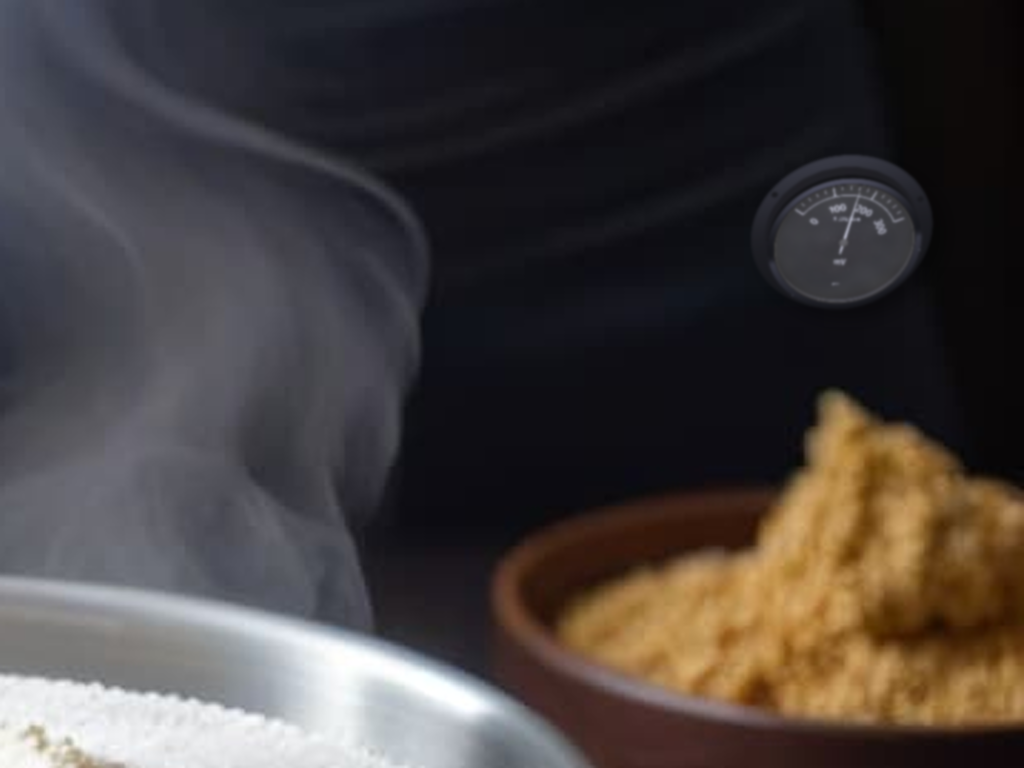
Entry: 160
